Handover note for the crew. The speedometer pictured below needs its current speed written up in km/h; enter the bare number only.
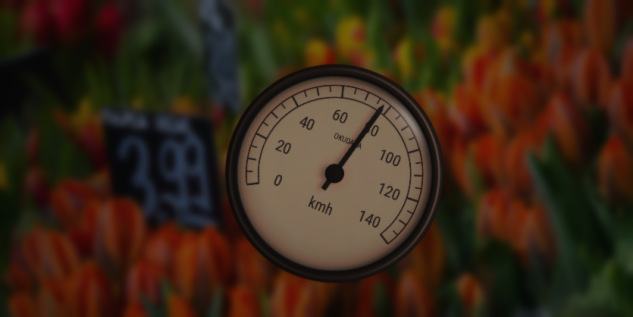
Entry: 77.5
